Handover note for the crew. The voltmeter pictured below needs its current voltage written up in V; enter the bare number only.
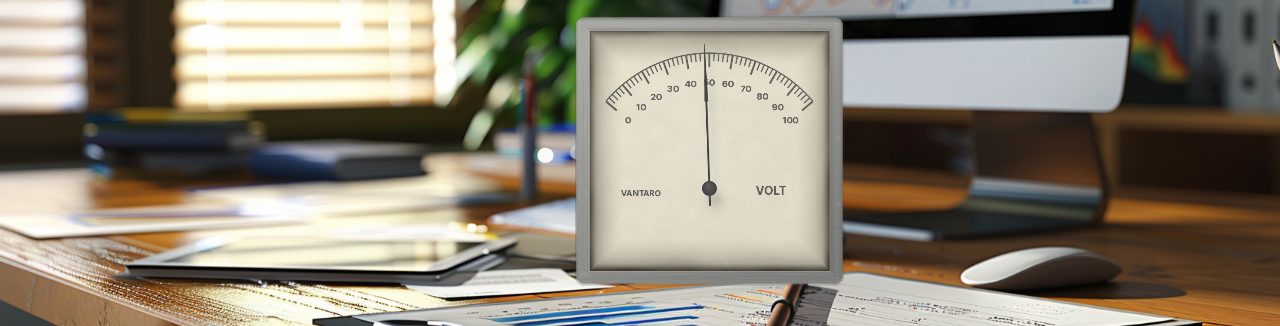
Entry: 48
